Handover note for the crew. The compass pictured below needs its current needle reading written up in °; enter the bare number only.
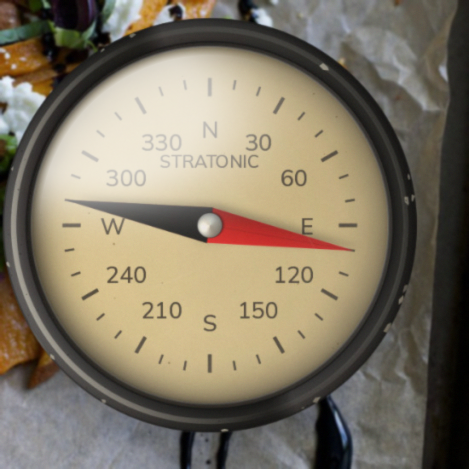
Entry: 100
